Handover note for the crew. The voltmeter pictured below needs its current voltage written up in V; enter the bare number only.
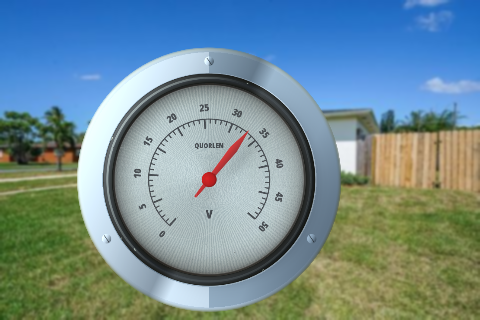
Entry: 33
